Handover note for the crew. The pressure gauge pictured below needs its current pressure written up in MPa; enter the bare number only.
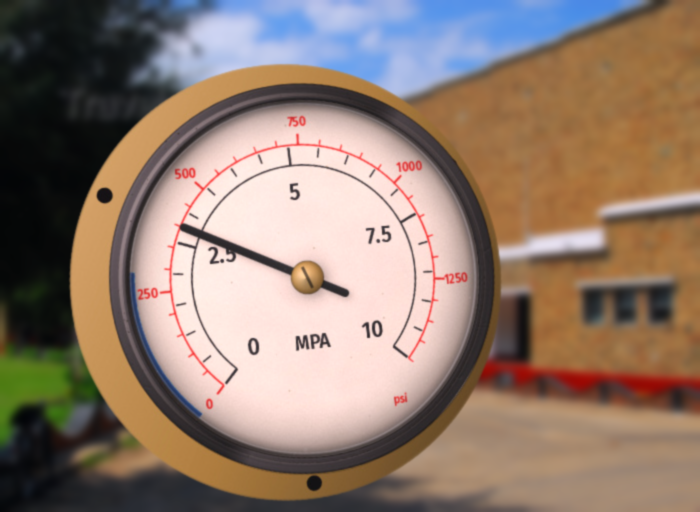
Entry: 2.75
